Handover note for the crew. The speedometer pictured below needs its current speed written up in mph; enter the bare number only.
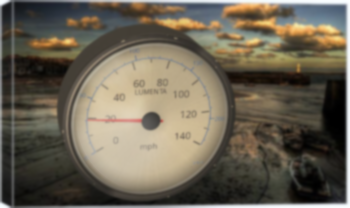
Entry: 20
